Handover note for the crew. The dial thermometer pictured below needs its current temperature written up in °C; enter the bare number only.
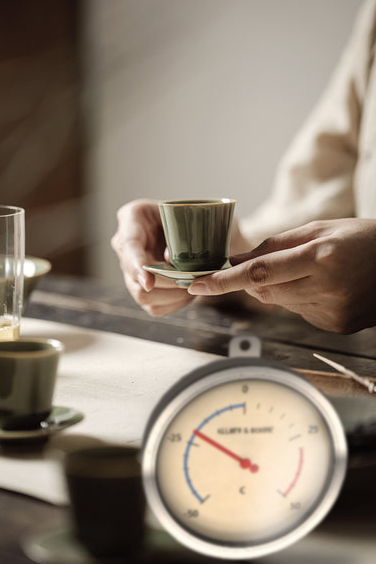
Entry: -20
